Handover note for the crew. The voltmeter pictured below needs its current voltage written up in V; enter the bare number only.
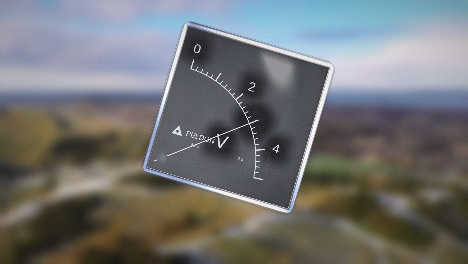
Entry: 3
